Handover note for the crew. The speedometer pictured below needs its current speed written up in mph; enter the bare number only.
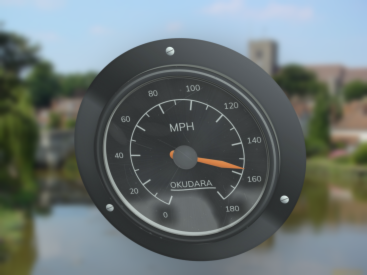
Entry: 155
